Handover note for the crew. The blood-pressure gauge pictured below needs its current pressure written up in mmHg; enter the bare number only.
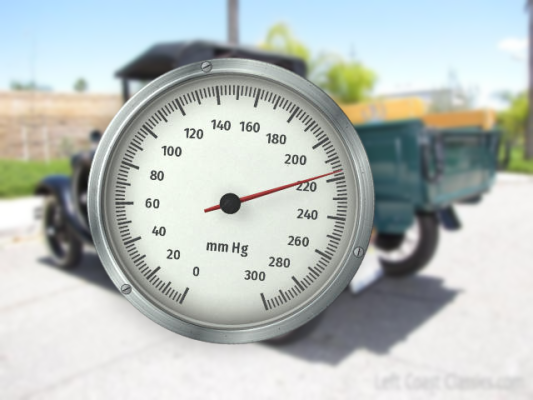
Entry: 216
